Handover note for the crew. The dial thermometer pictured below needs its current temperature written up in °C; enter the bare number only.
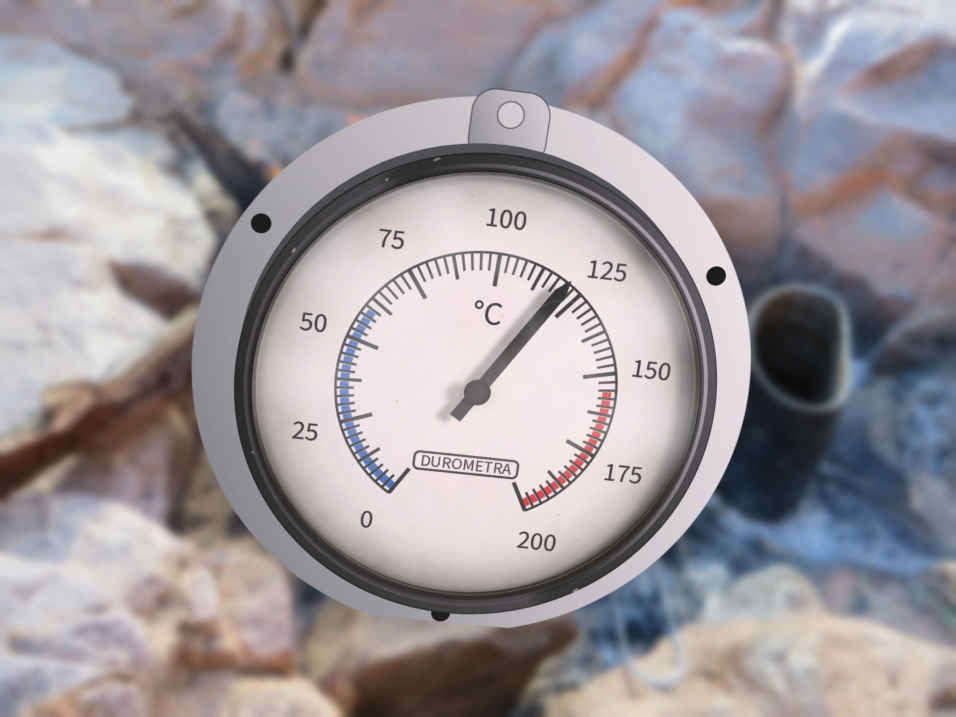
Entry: 120
